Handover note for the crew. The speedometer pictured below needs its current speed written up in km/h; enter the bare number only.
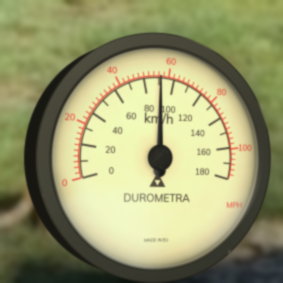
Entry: 90
